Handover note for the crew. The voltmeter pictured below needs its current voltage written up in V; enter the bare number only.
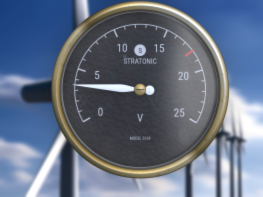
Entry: 3.5
